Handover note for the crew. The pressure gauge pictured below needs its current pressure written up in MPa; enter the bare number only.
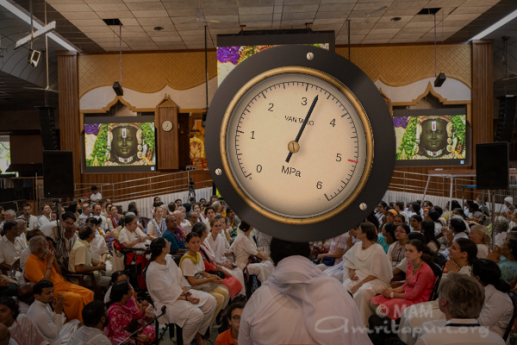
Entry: 3.3
